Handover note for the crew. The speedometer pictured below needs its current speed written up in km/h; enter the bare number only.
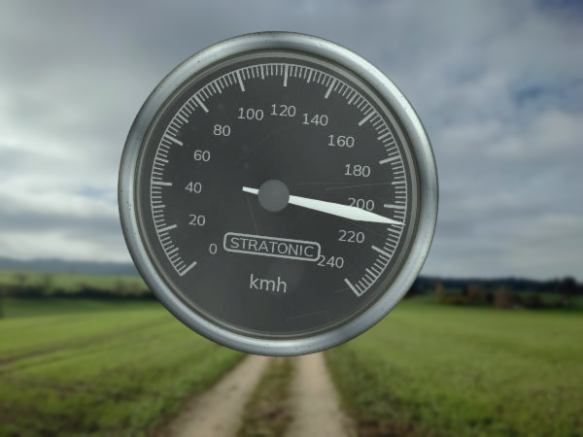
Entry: 206
